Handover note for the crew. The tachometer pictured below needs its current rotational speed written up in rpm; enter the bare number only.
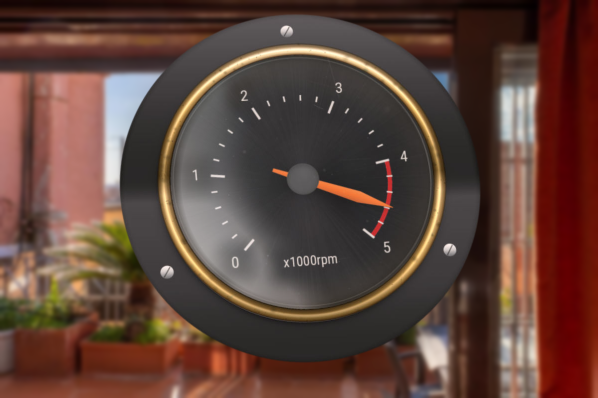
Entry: 4600
